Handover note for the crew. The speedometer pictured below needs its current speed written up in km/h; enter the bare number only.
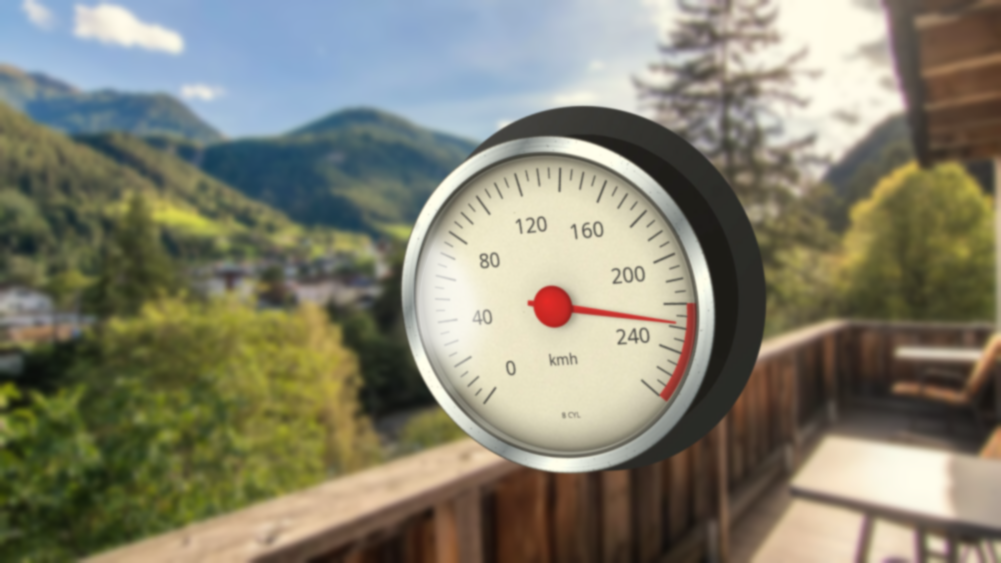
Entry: 227.5
